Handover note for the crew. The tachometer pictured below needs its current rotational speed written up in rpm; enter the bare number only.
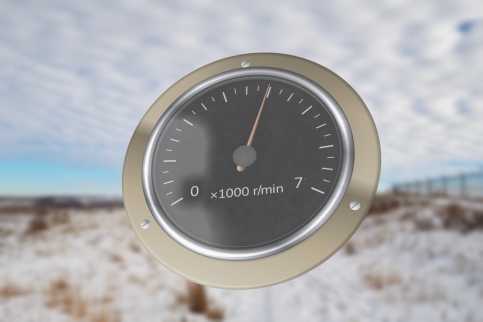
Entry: 4000
